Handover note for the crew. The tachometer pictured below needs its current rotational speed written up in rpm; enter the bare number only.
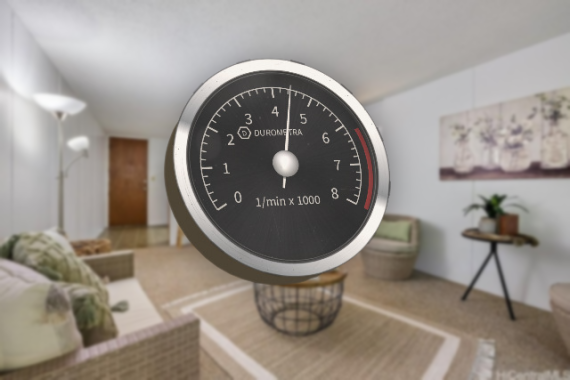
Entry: 4400
